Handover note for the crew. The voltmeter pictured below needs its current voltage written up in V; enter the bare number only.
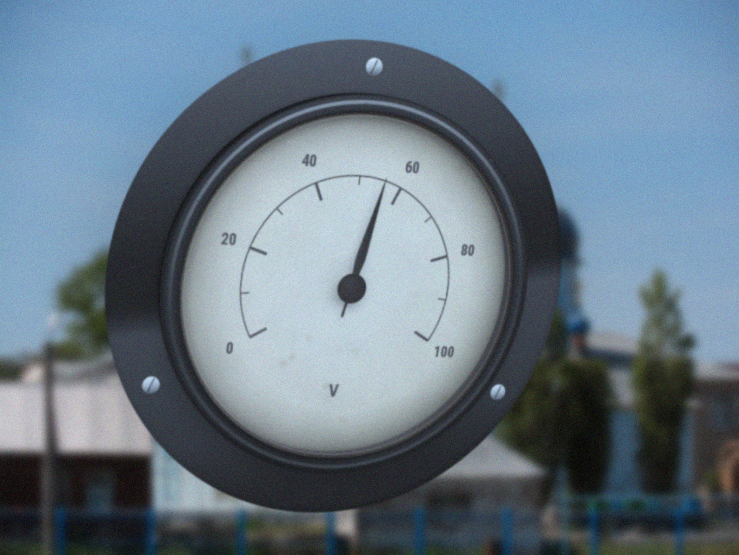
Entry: 55
